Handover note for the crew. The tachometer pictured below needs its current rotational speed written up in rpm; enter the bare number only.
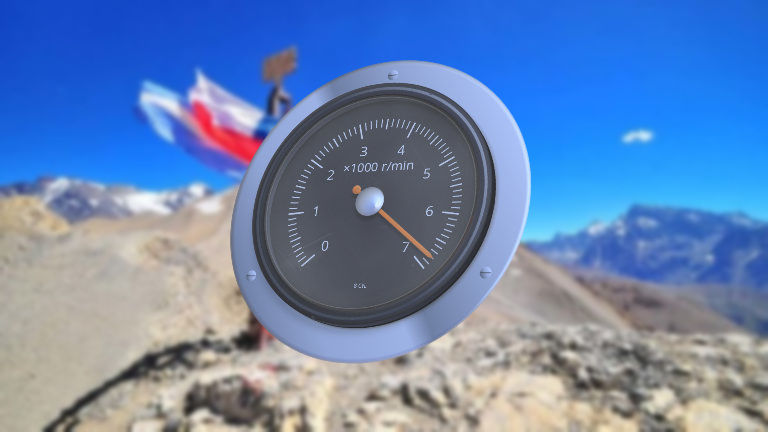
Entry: 6800
